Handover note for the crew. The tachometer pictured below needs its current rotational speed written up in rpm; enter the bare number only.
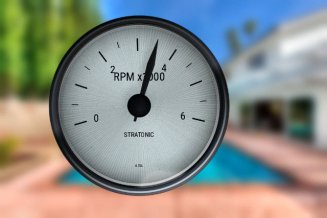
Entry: 3500
